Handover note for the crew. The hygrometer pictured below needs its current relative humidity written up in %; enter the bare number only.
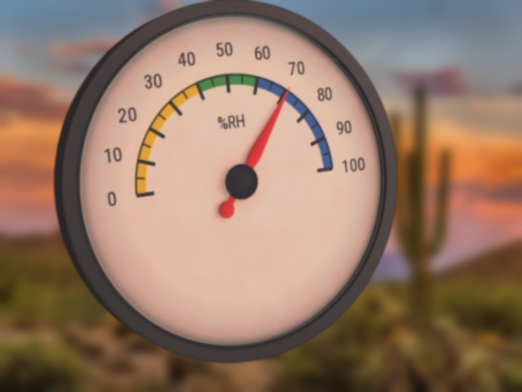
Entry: 70
